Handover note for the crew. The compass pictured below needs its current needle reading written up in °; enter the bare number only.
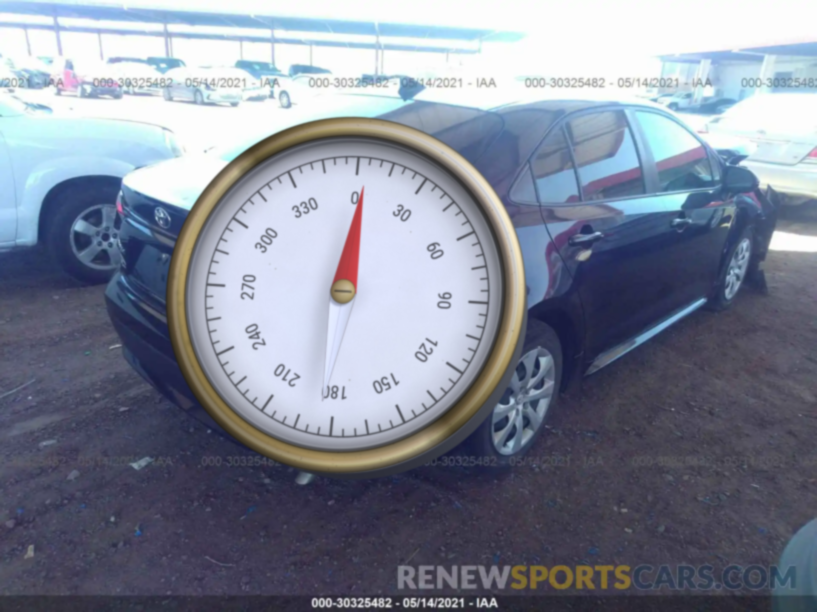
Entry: 5
